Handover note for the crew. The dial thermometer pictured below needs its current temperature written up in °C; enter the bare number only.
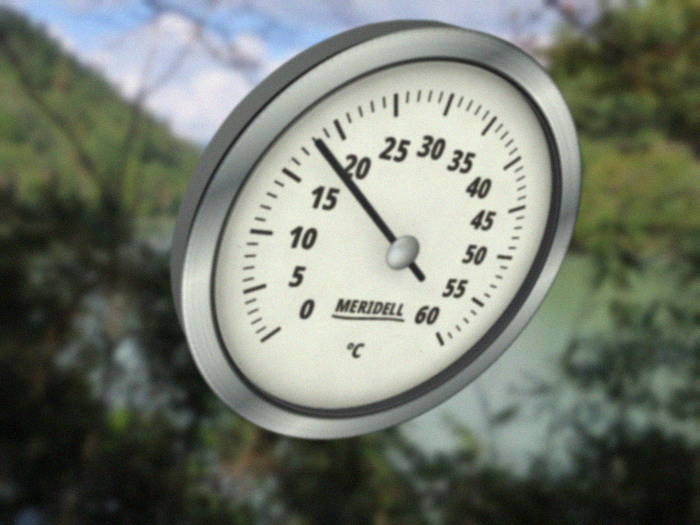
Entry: 18
